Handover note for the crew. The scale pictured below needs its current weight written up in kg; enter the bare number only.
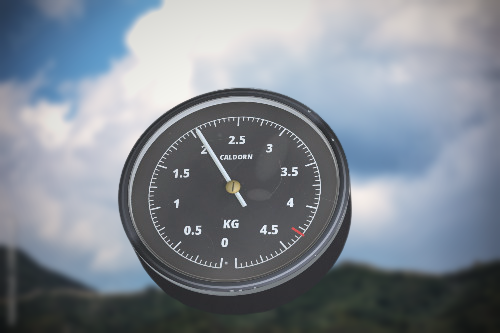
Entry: 2.05
